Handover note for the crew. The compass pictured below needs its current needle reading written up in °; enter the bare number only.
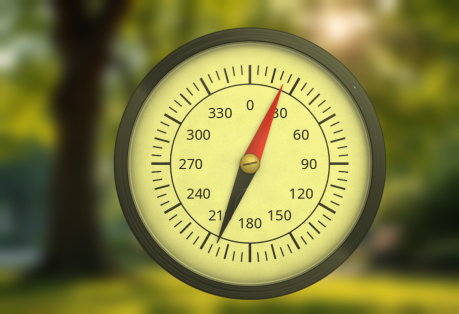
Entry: 22.5
